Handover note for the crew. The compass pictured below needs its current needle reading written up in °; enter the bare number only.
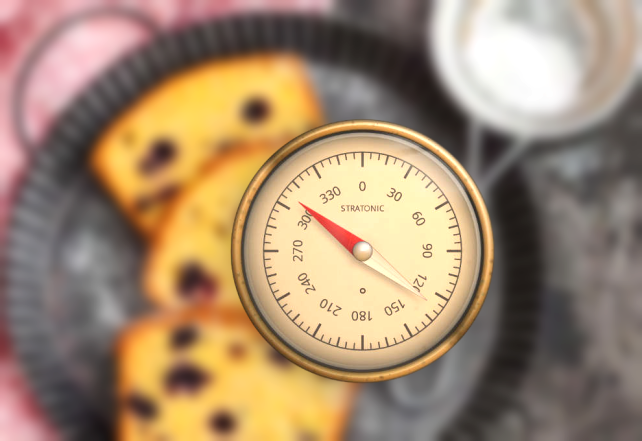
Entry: 307.5
